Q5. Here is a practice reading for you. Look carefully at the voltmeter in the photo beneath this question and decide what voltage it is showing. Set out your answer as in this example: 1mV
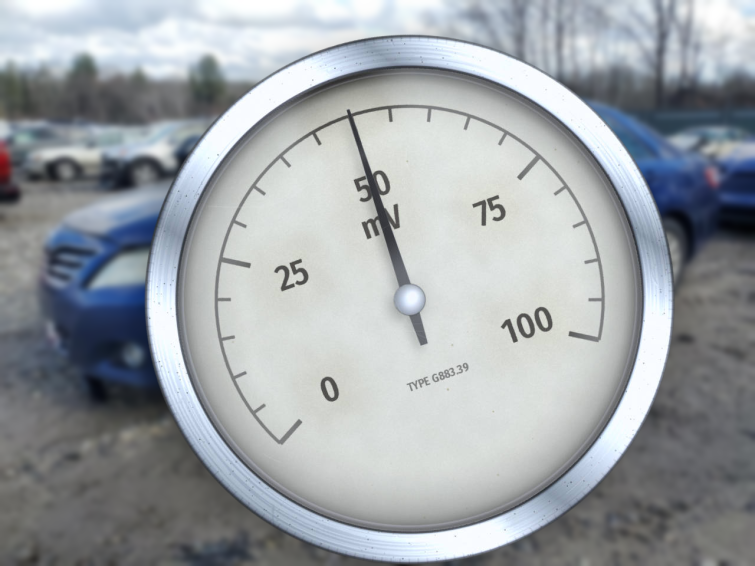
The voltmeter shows 50mV
